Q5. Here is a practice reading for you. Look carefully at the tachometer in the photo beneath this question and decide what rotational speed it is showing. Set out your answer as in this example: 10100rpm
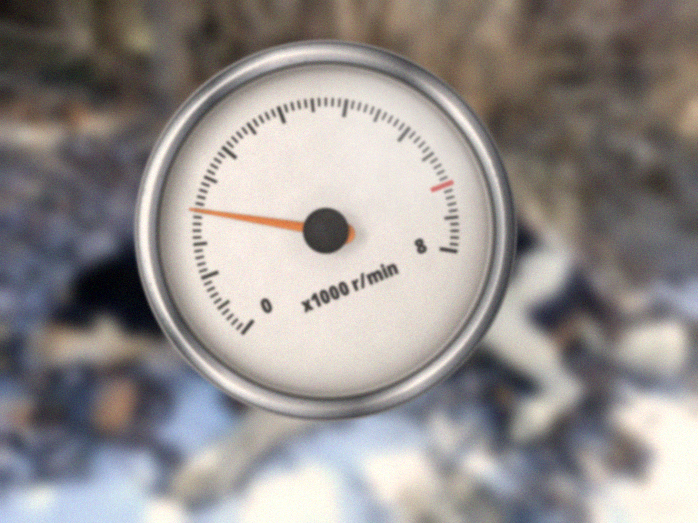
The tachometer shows 2000rpm
